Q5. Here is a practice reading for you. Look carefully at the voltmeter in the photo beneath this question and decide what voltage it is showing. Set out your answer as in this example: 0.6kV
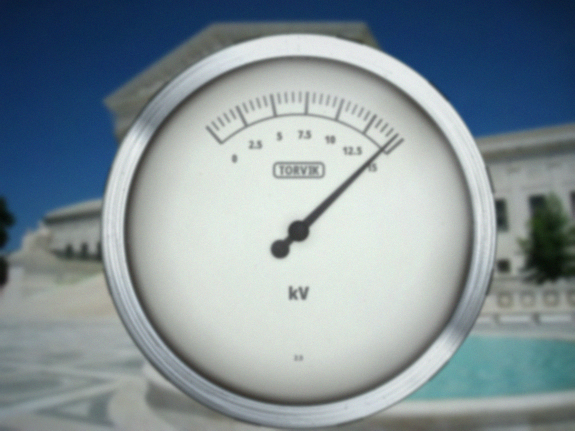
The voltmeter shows 14.5kV
